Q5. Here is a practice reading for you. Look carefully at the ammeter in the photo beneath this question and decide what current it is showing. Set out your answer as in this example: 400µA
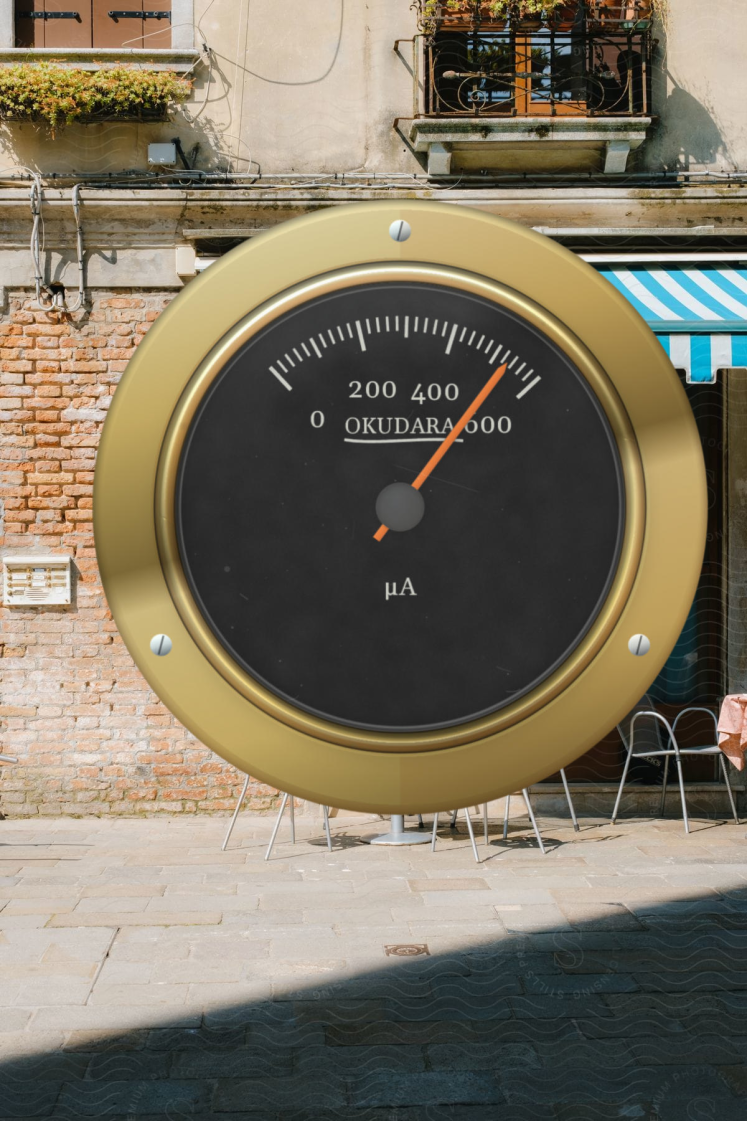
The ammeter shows 530µA
